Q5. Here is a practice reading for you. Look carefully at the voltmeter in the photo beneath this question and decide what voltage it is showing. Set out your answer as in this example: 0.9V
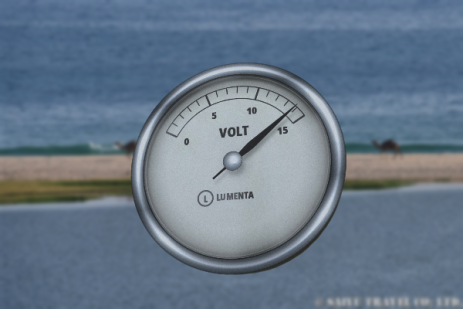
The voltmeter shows 14V
